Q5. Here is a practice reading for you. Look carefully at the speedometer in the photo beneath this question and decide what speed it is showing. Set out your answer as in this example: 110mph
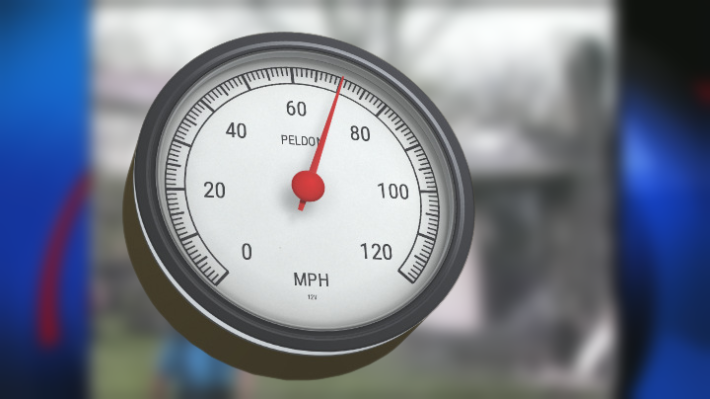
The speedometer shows 70mph
